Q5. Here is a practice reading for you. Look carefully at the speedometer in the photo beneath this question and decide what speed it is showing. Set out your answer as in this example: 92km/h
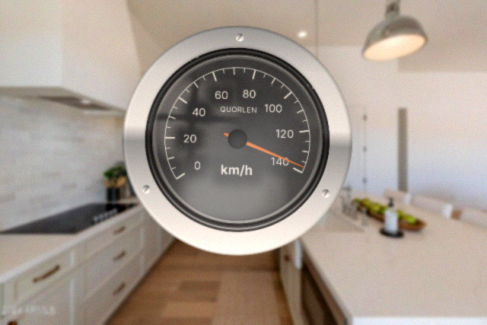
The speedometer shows 137.5km/h
